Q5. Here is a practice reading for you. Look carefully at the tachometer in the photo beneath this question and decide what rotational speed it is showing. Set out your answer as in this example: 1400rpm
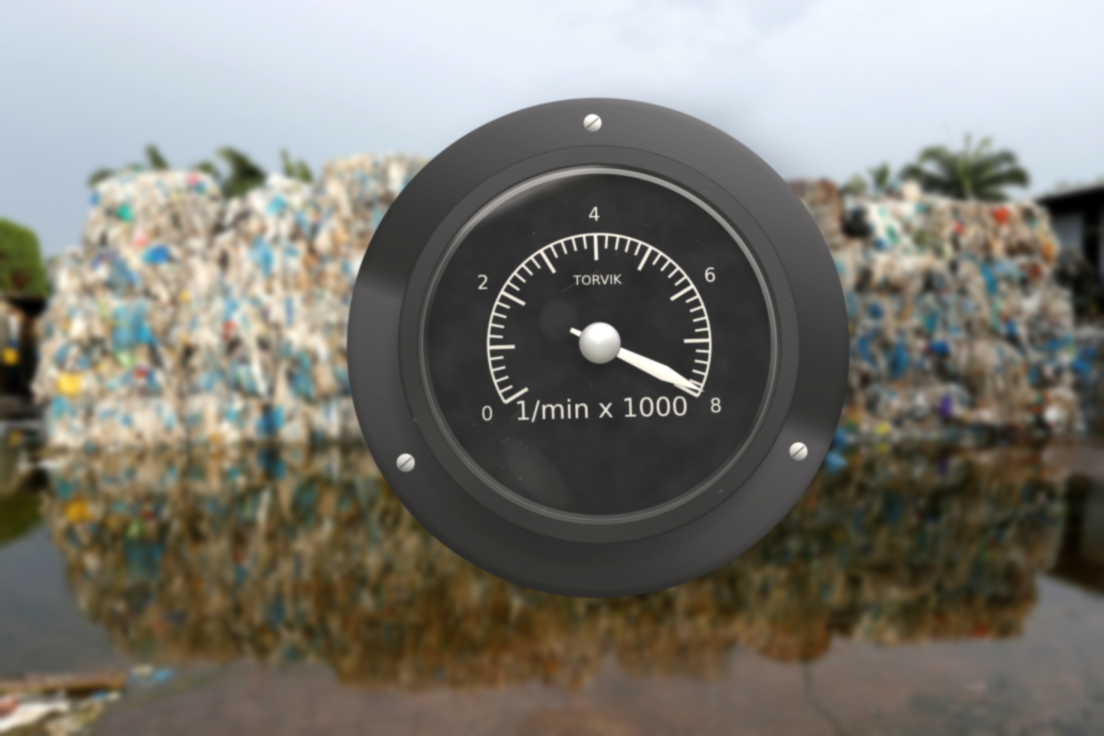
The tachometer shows 7900rpm
